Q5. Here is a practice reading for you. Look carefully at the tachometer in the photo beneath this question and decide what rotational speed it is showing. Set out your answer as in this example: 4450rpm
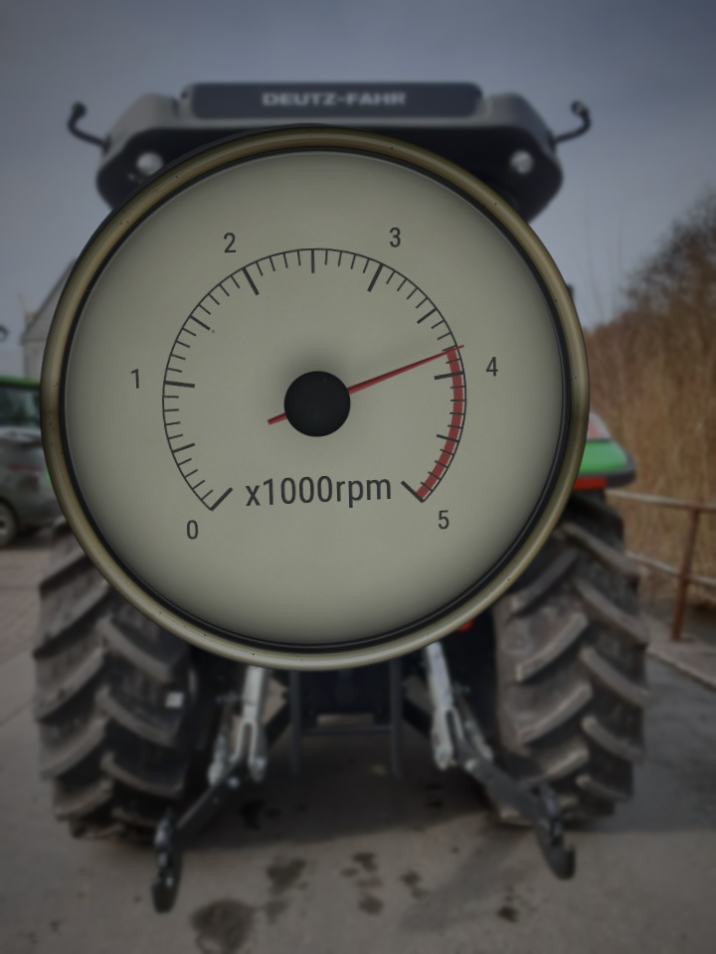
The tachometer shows 3800rpm
